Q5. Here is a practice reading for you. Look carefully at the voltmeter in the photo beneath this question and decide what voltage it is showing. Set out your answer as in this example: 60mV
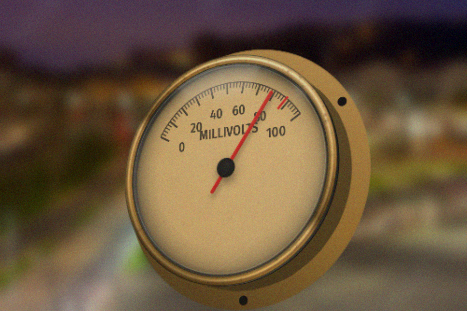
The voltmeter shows 80mV
